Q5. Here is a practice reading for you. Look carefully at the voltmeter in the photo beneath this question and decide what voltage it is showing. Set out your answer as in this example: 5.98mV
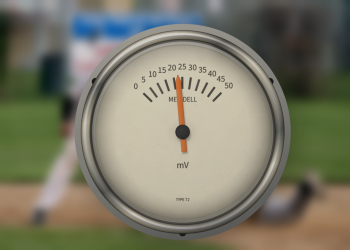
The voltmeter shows 22.5mV
